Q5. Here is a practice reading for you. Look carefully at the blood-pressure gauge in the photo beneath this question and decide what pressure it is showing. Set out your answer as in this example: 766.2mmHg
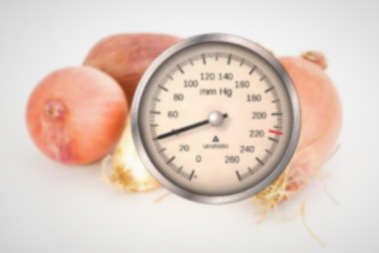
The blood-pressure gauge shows 40mmHg
